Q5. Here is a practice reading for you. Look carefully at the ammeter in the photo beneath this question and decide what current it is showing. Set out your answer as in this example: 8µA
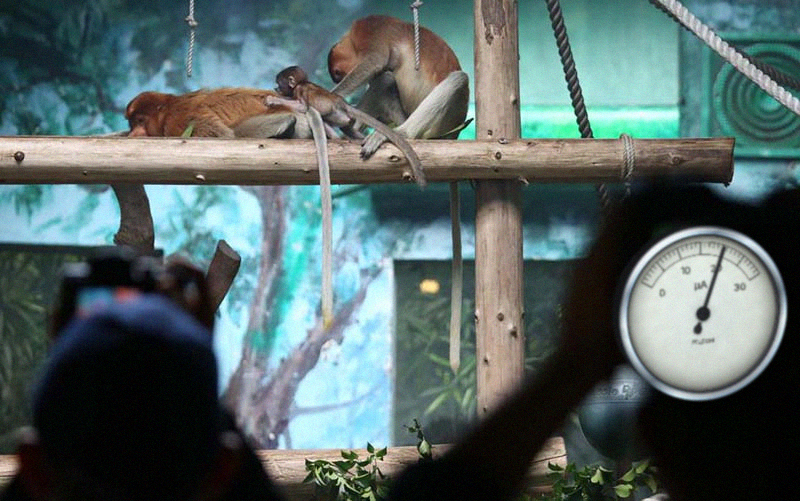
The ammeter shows 20µA
